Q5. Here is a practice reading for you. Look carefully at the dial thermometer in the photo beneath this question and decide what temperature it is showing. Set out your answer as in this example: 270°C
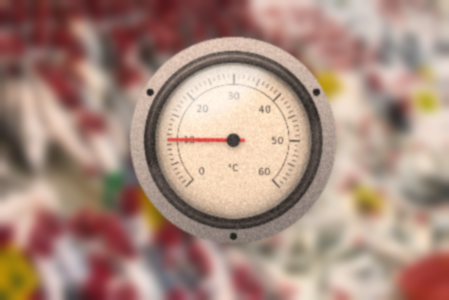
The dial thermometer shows 10°C
